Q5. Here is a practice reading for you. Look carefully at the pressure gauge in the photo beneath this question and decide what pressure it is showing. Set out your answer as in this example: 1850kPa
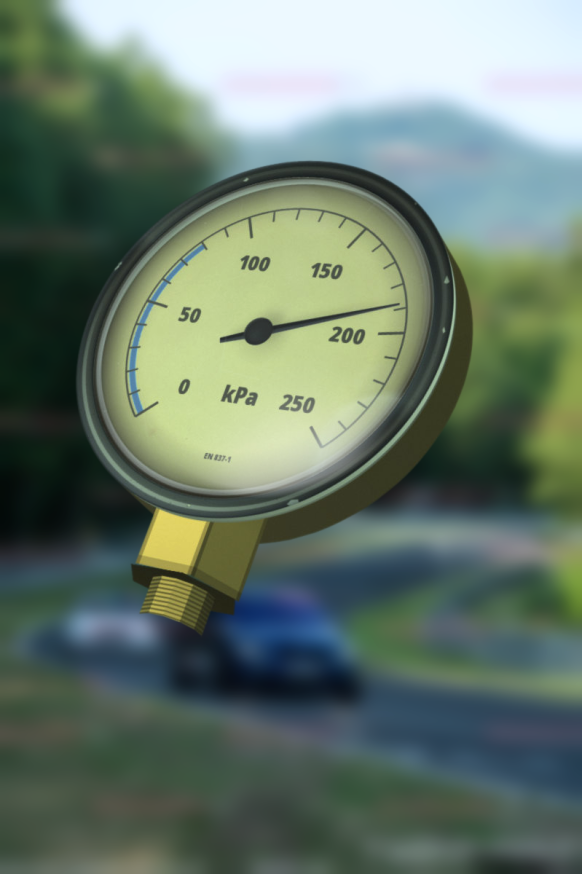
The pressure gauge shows 190kPa
